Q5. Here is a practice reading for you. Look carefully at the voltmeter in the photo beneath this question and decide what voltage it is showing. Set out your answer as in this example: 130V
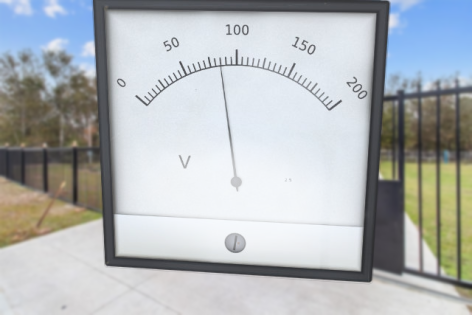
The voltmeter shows 85V
